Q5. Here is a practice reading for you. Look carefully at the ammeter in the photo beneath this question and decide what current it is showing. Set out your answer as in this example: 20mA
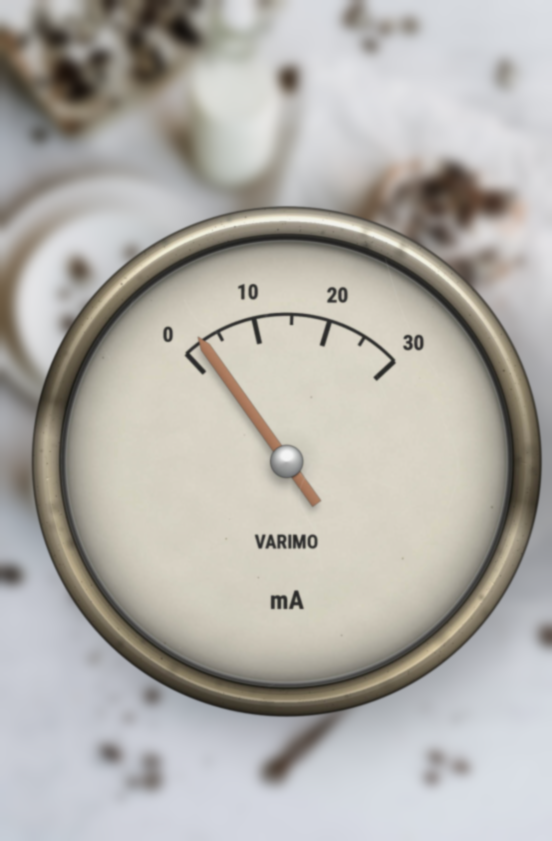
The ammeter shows 2.5mA
